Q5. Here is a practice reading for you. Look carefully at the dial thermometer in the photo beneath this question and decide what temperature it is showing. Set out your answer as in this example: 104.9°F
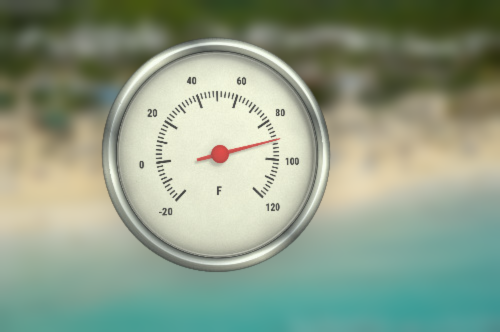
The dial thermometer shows 90°F
